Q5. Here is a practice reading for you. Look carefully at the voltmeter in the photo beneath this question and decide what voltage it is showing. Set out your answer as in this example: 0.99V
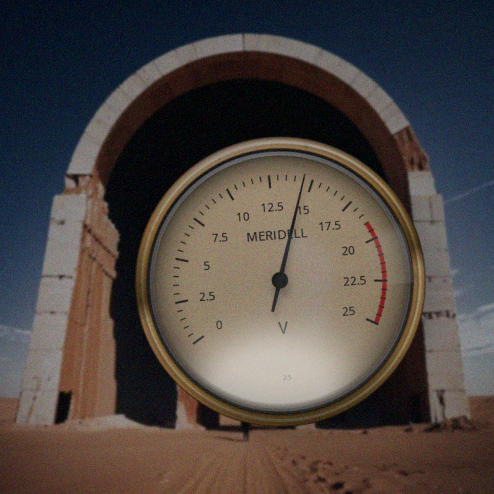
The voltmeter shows 14.5V
